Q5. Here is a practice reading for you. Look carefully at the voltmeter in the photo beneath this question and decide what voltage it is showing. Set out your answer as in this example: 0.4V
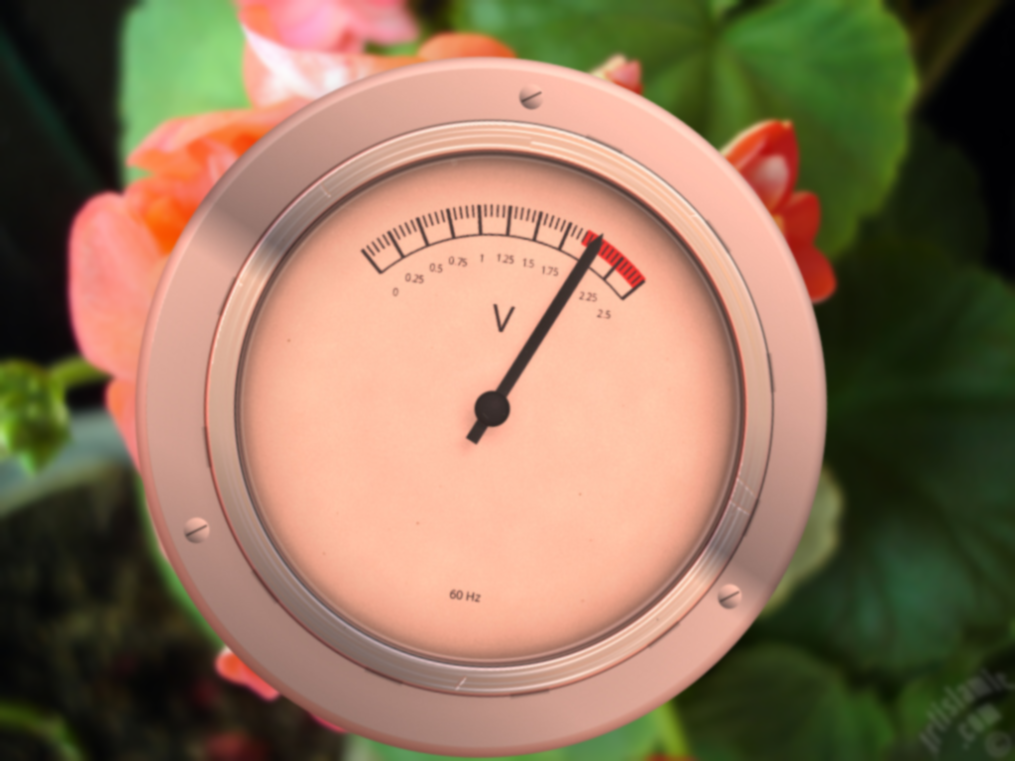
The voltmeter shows 2V
